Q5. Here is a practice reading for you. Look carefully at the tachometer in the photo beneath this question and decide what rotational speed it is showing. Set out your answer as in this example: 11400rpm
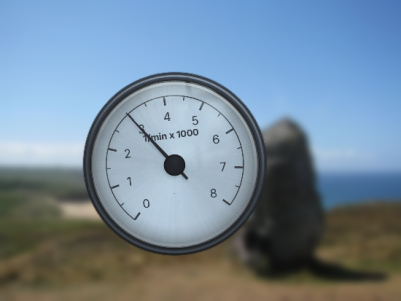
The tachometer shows 3000rpm
